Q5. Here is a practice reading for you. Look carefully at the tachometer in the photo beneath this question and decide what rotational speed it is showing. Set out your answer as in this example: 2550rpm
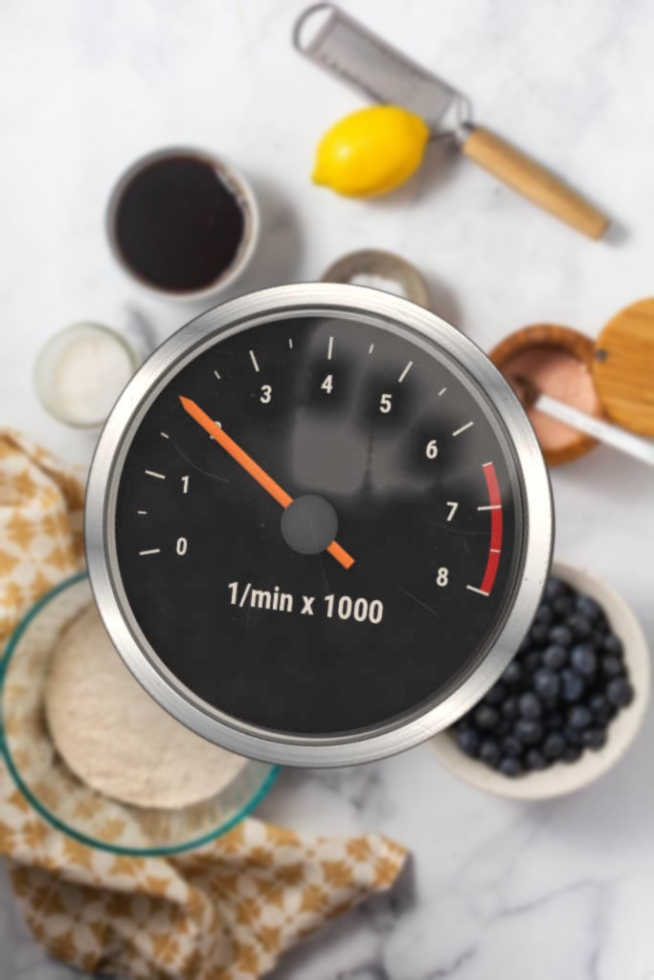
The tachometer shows 2000rpm
